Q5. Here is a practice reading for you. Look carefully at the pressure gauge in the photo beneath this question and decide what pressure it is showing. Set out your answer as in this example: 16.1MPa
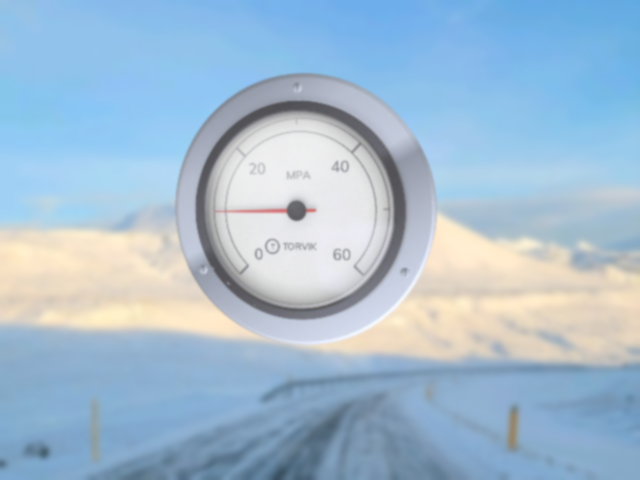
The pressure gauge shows 10MPa
